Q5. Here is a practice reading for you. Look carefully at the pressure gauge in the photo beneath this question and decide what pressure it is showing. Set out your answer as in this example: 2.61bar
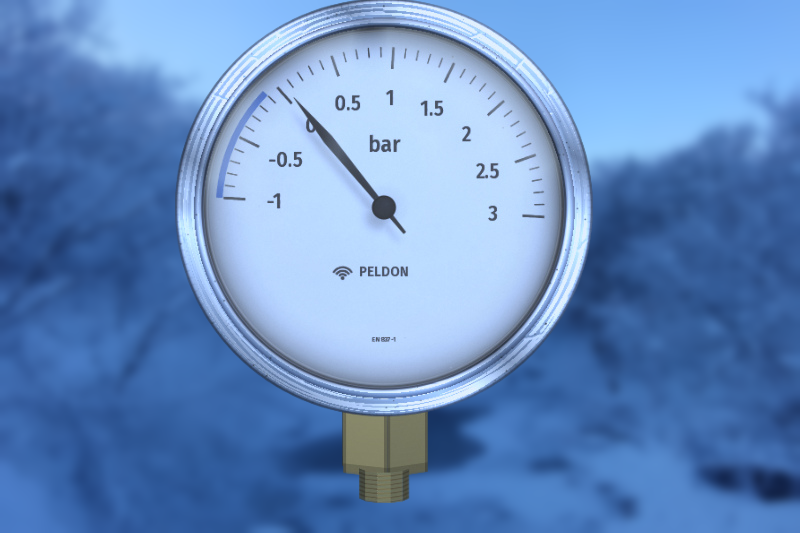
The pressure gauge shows 0.05bar
